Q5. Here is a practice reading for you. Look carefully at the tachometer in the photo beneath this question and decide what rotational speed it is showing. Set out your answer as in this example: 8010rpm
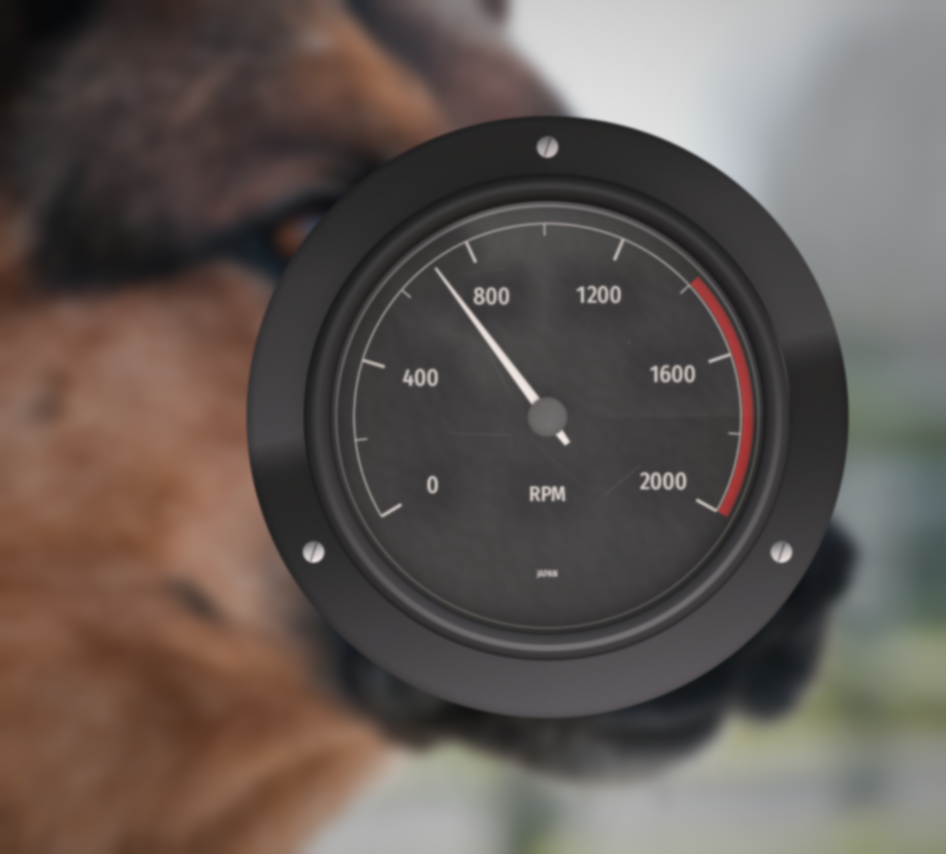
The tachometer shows 700rpm
